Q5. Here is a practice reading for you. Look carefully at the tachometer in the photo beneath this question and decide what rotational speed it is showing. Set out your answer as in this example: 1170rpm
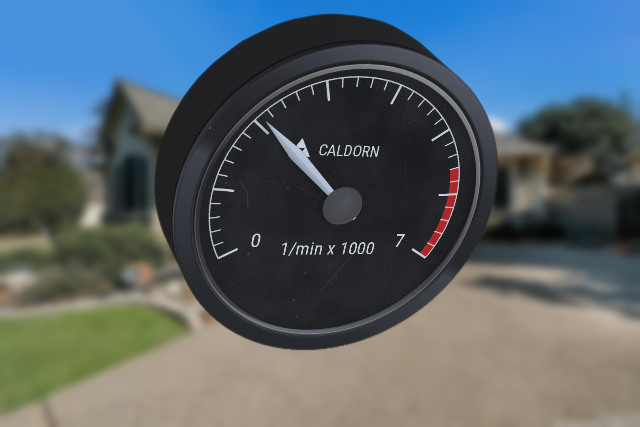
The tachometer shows 2100rpm
